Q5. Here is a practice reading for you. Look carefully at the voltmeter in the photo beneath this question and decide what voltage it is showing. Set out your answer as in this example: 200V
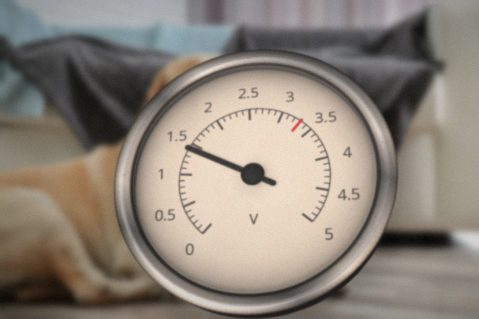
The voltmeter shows 1.4V
